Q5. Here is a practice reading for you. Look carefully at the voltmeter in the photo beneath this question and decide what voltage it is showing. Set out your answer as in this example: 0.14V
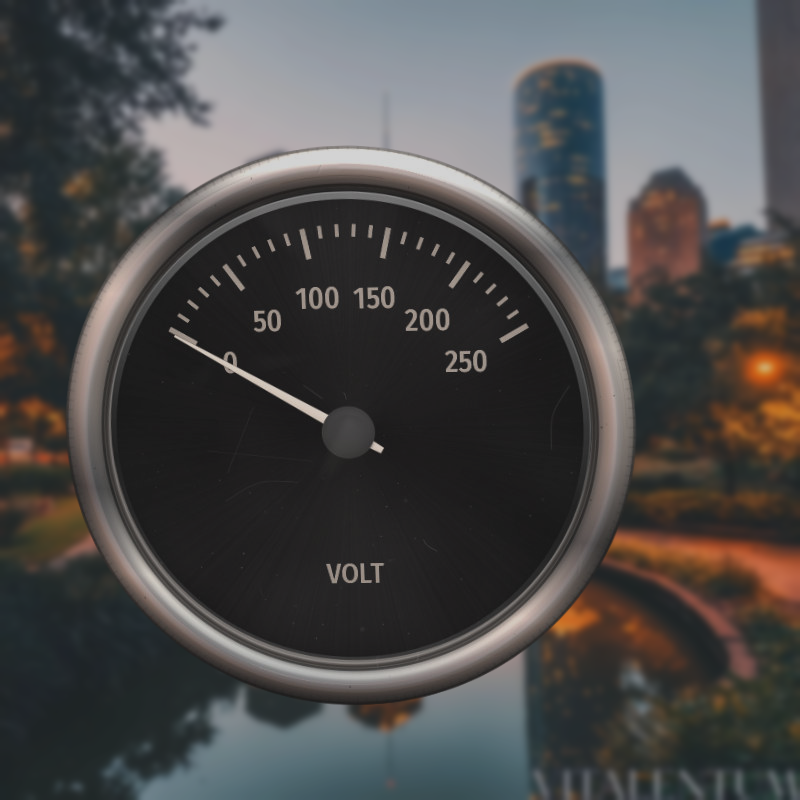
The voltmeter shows 0V
